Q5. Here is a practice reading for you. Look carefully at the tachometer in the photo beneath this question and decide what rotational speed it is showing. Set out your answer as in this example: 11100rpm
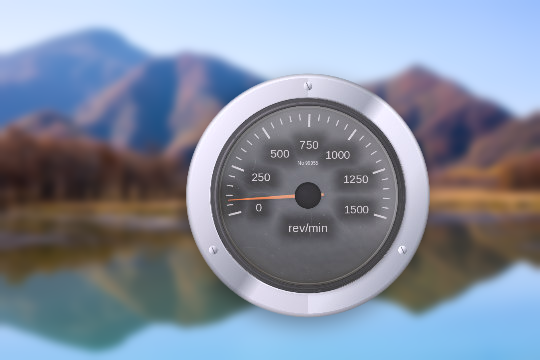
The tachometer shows 75rpm
